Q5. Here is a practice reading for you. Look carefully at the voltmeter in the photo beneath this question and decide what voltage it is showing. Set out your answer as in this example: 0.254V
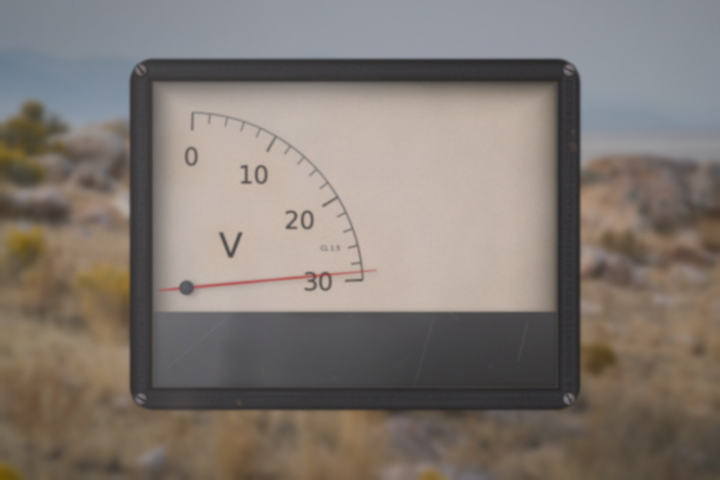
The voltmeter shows 29V
